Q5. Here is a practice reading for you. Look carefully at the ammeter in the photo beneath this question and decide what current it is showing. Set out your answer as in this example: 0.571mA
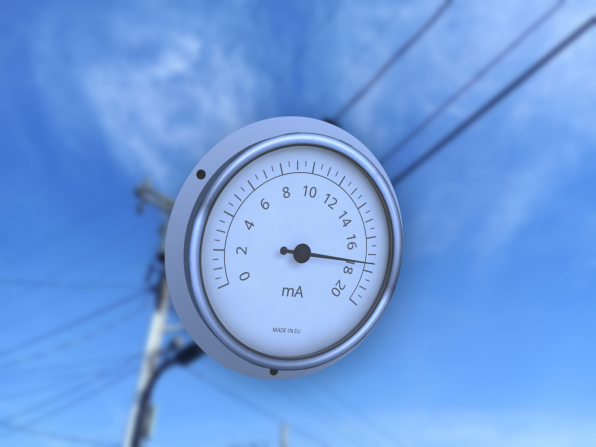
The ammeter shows 17.5mA
